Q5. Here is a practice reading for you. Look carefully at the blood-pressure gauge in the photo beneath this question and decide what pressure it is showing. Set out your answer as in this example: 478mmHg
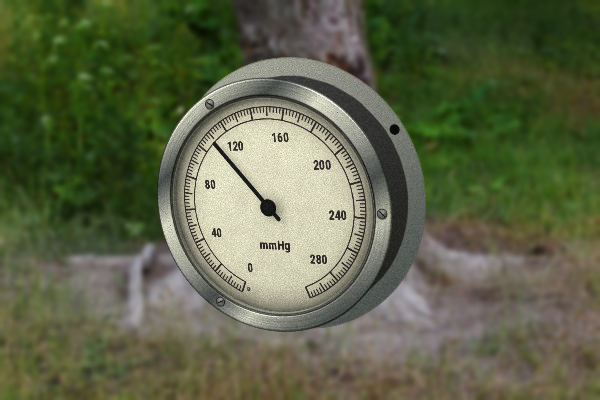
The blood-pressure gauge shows 110mmHg
